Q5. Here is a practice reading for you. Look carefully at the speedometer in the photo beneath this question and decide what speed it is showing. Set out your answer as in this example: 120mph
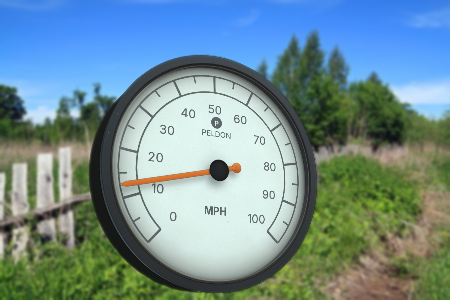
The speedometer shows 12.5mph
